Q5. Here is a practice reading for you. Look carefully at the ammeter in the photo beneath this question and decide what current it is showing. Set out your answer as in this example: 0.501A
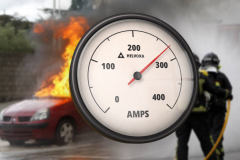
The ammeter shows 275A
